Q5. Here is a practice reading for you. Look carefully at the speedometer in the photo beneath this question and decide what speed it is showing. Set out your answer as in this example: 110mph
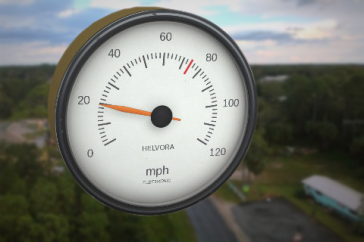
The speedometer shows 20mph
